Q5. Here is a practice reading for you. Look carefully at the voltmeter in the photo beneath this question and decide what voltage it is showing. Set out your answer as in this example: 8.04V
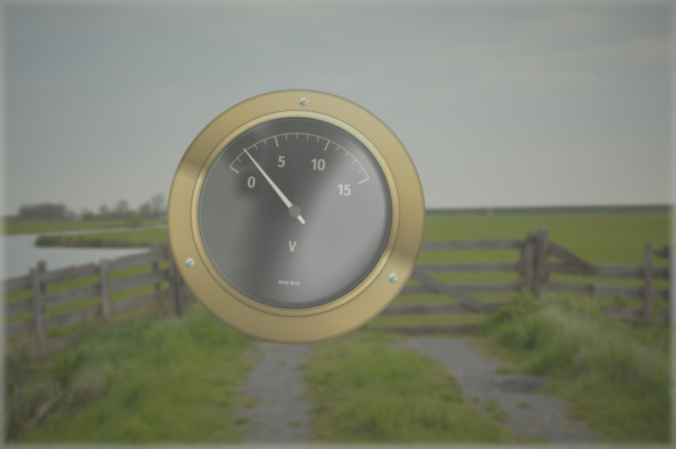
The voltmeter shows 2V
